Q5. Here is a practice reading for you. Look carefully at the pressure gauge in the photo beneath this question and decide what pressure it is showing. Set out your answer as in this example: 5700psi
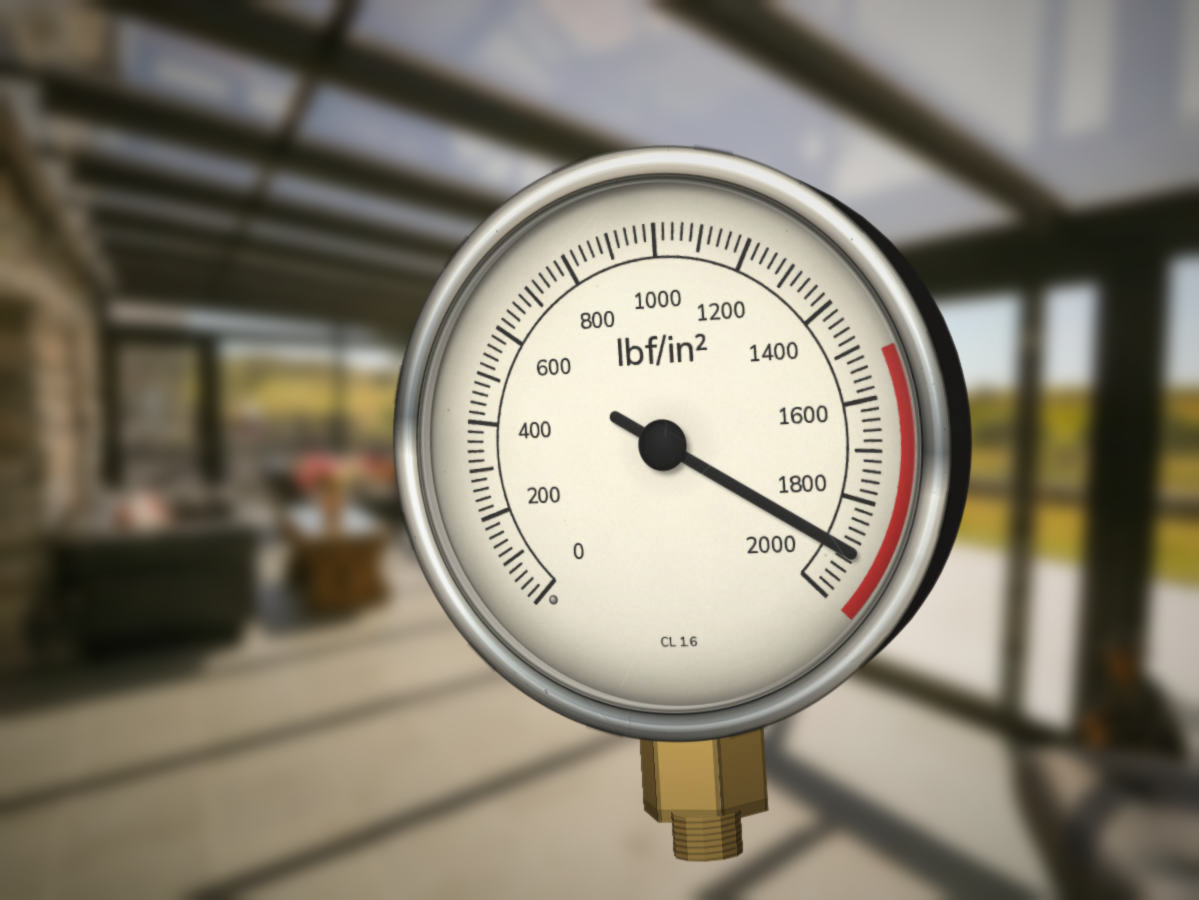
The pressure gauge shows 1900psi
